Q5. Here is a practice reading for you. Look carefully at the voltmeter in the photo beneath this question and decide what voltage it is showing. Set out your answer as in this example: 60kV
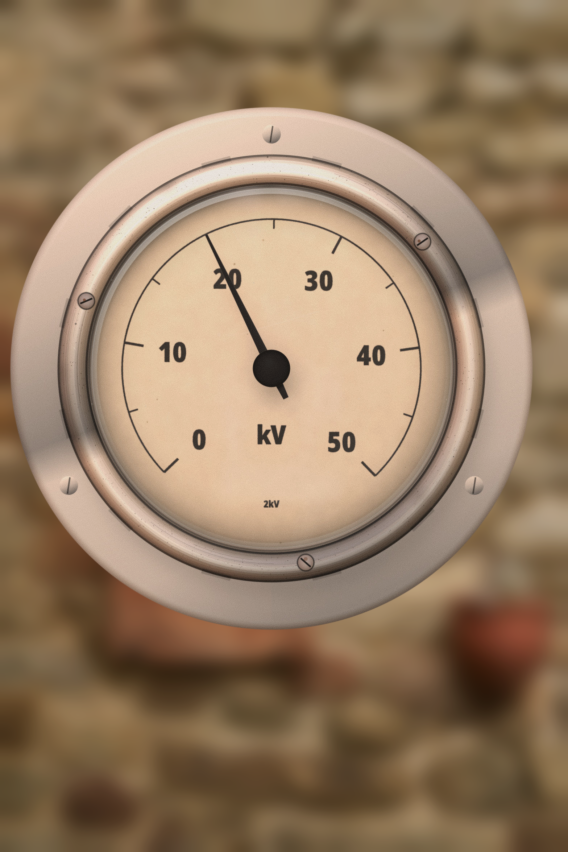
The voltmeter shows 20kV
